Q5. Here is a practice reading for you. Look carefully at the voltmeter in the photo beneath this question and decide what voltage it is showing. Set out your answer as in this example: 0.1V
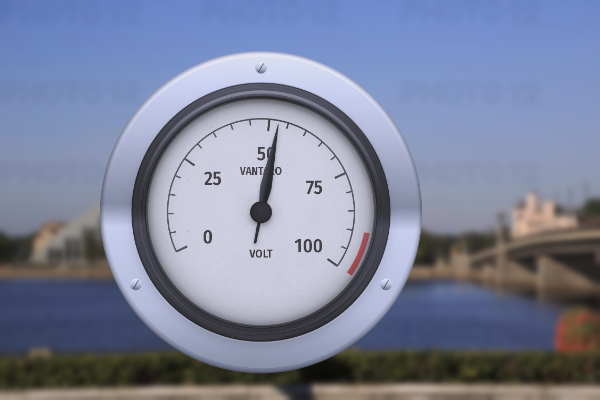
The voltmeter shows 52.5V
